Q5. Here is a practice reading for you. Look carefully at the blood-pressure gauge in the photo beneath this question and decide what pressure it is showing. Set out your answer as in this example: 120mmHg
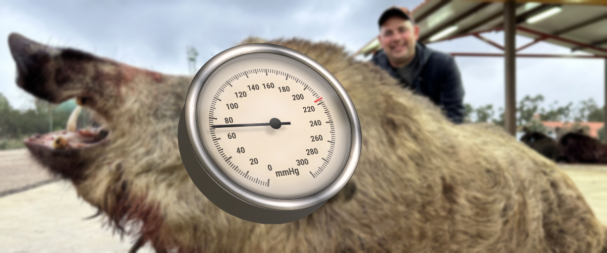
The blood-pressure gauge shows 70mmHg
